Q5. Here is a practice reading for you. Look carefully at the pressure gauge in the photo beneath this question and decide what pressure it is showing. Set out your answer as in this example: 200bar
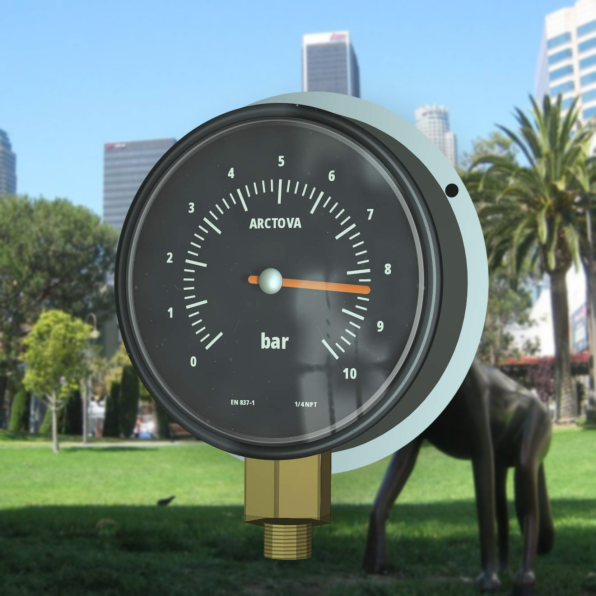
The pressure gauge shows 8.4bar
